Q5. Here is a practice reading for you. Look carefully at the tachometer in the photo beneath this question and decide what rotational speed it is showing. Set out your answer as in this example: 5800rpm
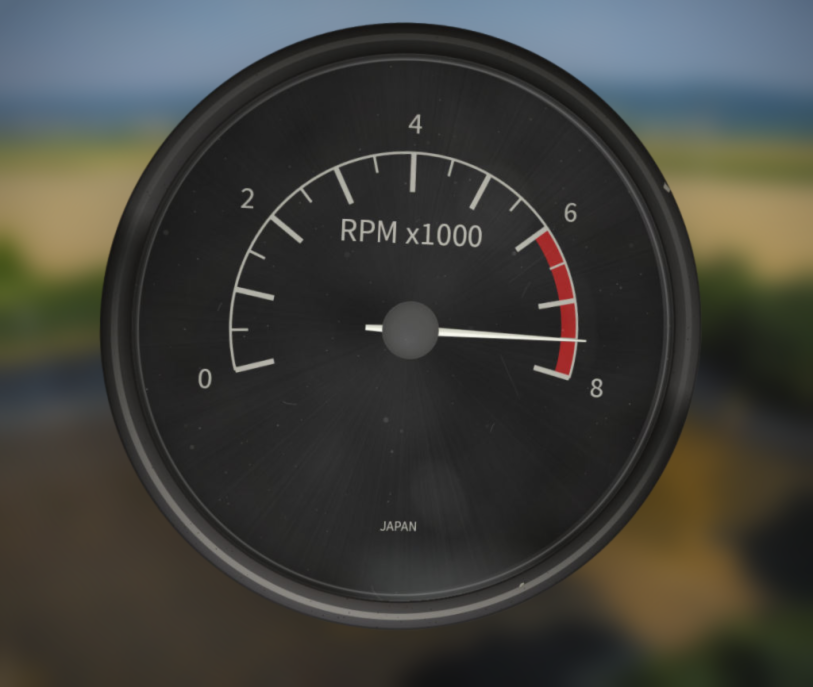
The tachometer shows 7500rpm
